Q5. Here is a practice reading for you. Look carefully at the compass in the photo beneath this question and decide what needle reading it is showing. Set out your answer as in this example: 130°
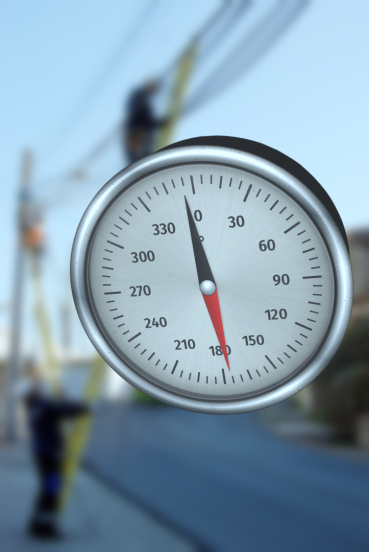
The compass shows 175°
